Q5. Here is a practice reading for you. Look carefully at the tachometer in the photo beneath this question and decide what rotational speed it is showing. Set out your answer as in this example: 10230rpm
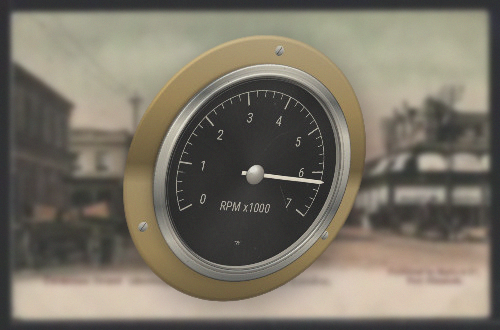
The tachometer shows 6200rpm
